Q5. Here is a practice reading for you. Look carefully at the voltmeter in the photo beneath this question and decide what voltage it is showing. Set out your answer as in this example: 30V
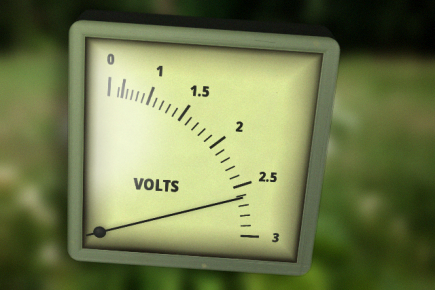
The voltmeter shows 2.6V
